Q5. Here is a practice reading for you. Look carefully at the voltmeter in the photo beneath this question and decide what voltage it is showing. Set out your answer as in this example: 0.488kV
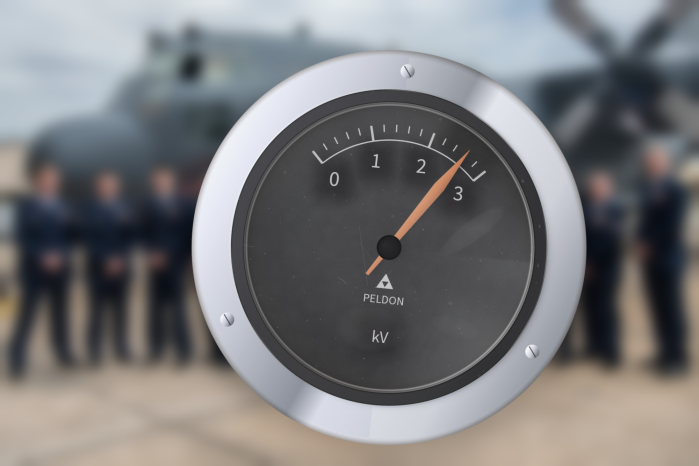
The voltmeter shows 2.6kV
